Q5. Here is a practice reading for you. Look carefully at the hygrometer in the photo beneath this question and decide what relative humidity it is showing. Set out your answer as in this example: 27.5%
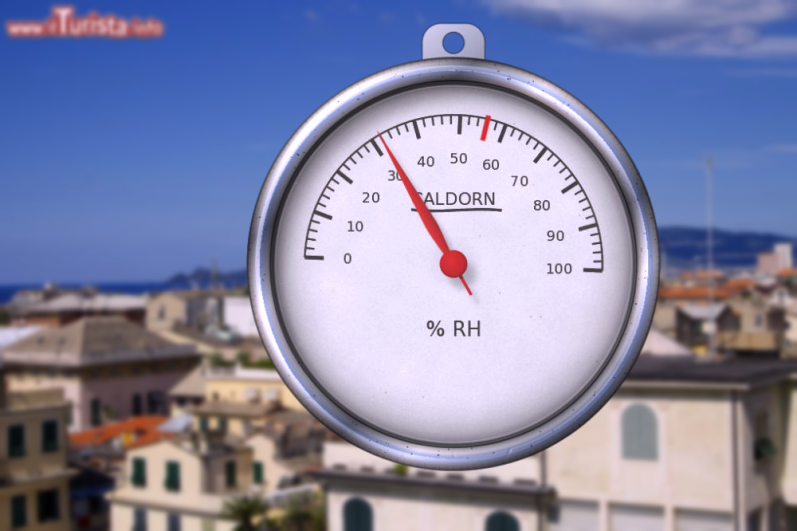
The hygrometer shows 32%
